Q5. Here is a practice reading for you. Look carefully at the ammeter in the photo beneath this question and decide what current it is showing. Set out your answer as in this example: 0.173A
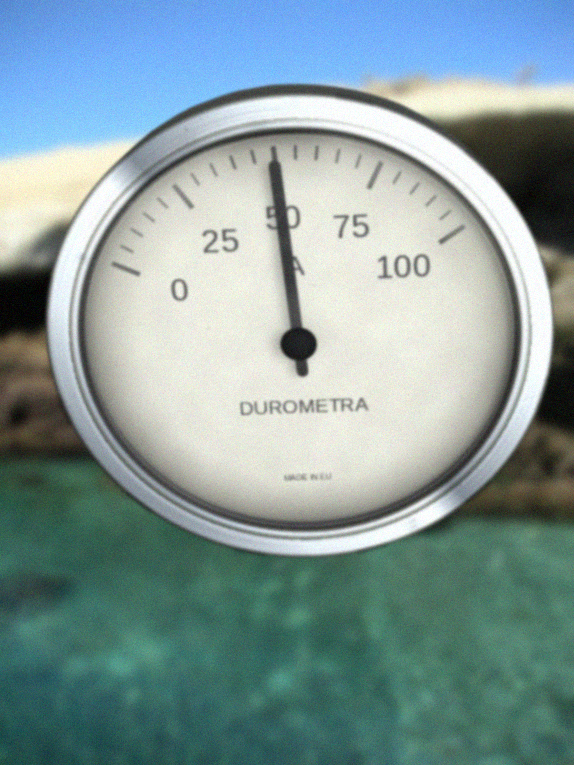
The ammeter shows 50A
